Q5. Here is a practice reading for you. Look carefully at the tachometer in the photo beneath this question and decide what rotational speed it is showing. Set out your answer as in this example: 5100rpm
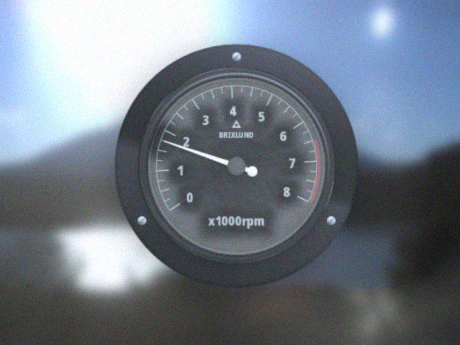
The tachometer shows 1750rpm
